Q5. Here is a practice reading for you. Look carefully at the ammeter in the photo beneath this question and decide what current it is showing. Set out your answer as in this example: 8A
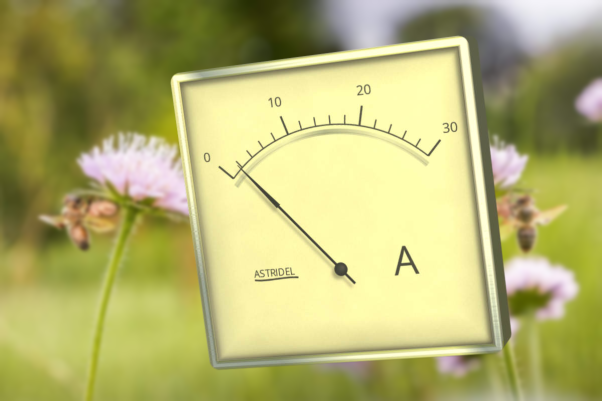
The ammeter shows 2A
